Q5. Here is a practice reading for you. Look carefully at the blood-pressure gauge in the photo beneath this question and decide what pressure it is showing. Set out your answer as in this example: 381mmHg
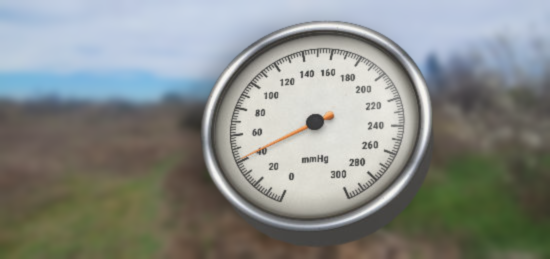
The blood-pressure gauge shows 40mmHg
